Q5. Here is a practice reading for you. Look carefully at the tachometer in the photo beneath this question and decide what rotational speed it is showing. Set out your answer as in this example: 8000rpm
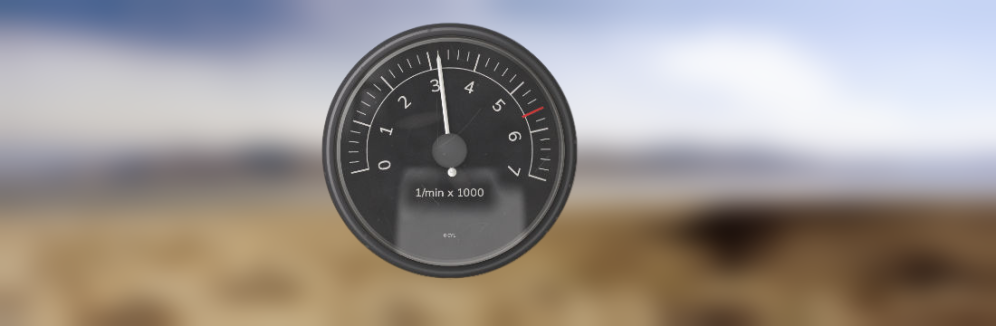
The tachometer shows 3200rpm
